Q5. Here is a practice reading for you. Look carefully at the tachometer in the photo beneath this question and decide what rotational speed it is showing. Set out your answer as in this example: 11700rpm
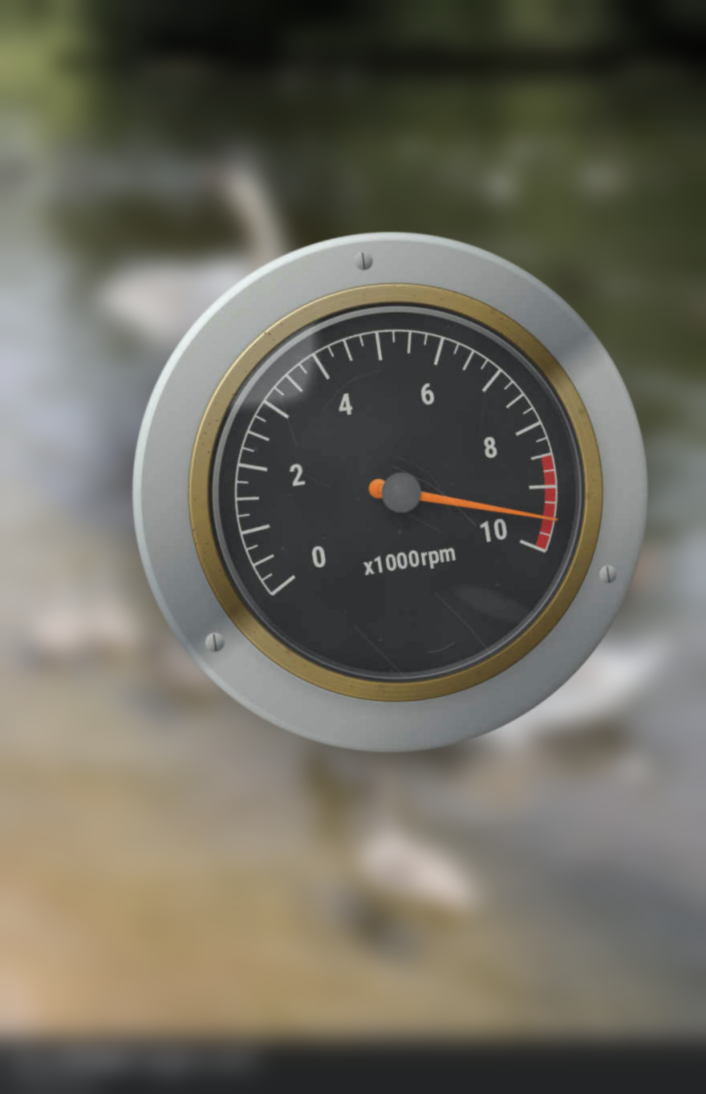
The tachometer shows 9500rpm
